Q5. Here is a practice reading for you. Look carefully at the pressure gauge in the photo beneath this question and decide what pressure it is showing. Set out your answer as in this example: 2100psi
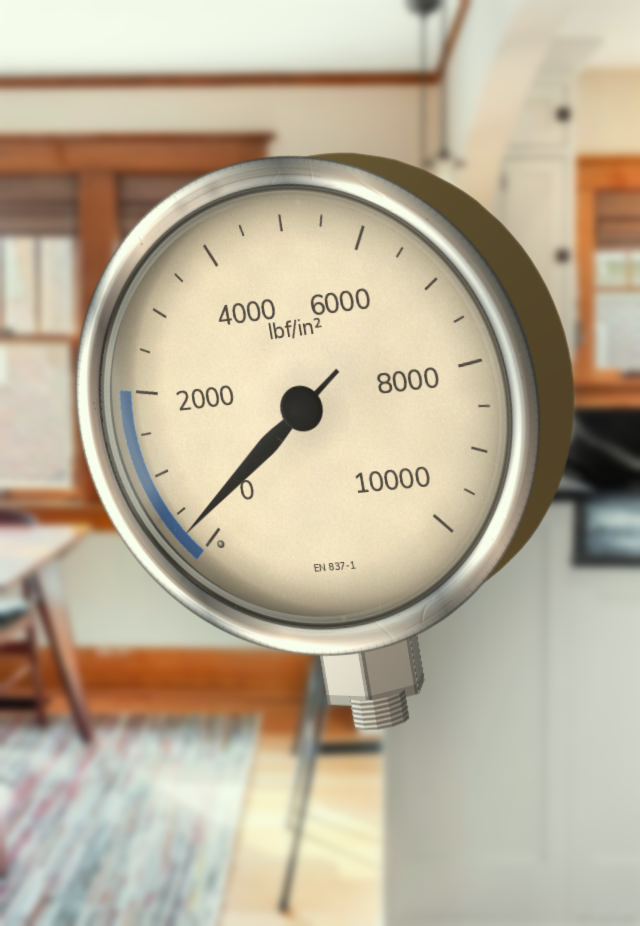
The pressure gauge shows 250psi
